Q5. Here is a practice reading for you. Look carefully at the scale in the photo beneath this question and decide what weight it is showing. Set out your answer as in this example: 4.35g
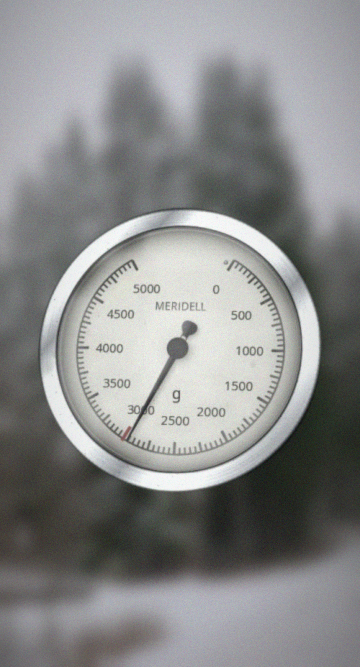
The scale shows 2950g
